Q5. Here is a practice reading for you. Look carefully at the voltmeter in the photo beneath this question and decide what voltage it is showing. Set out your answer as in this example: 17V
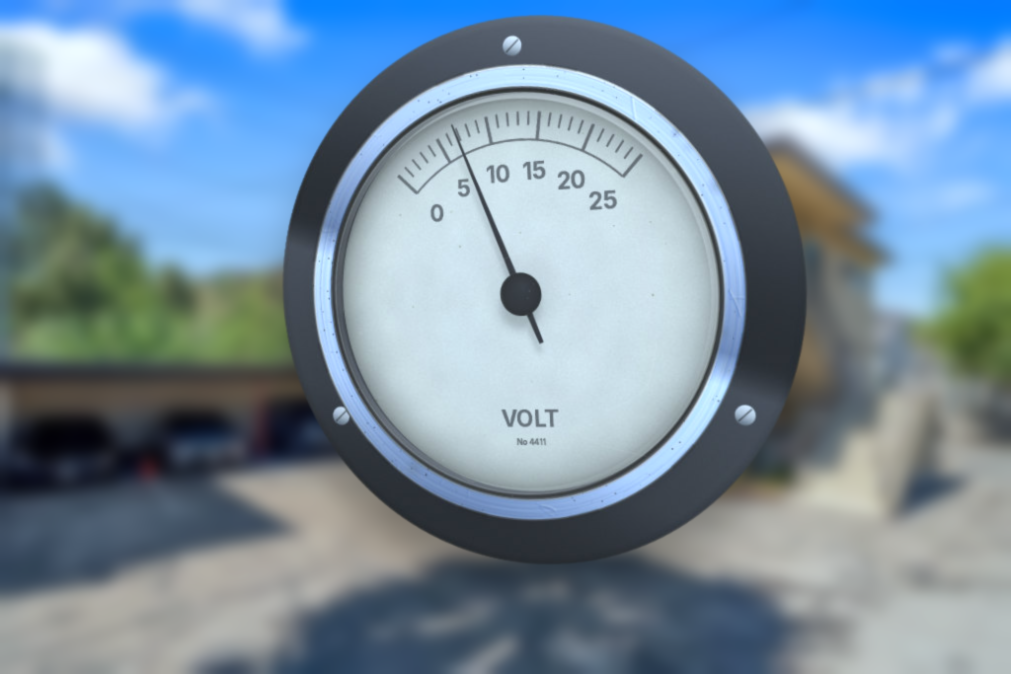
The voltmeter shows 7V
